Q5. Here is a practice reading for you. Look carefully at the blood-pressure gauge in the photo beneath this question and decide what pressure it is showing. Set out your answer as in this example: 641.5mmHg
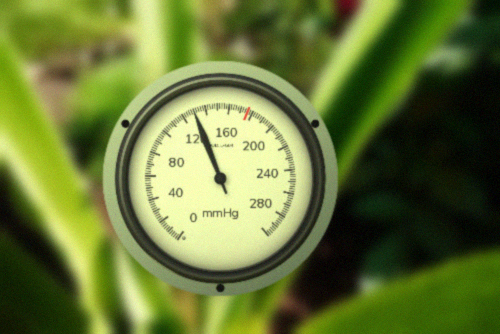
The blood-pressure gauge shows 130mmHg
